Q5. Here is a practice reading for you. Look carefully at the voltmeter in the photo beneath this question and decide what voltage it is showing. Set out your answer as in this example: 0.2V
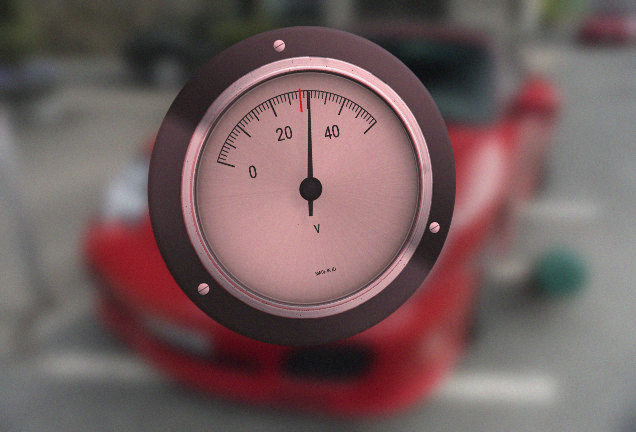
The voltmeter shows 30V
